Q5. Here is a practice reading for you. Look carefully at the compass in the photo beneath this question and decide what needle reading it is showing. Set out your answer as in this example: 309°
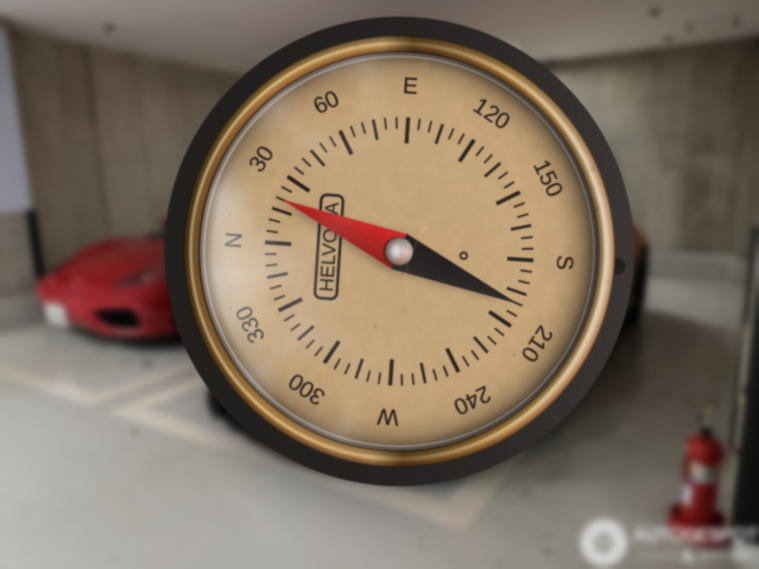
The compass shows 20°
